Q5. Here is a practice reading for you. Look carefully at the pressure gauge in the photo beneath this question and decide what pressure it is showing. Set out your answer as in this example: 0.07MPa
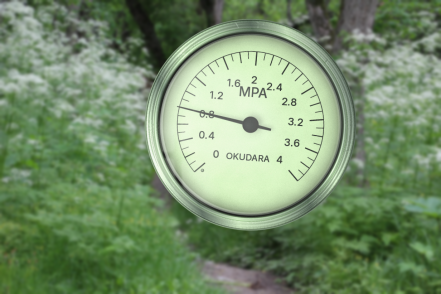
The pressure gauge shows 0.8MPa
